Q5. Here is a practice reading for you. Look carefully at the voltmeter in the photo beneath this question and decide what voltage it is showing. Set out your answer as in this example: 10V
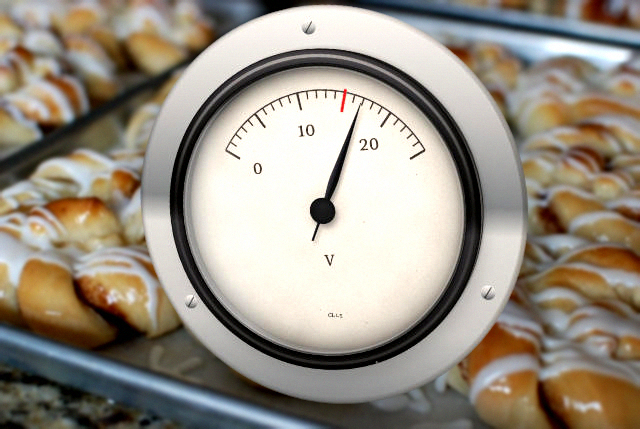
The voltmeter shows 17V
